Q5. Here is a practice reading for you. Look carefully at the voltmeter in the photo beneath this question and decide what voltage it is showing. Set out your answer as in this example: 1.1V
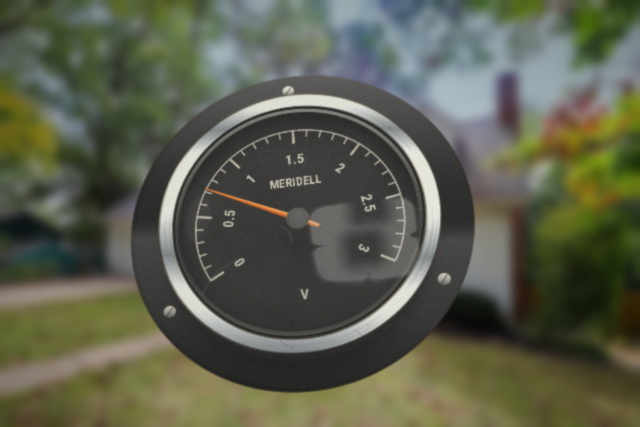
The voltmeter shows 0.7V
